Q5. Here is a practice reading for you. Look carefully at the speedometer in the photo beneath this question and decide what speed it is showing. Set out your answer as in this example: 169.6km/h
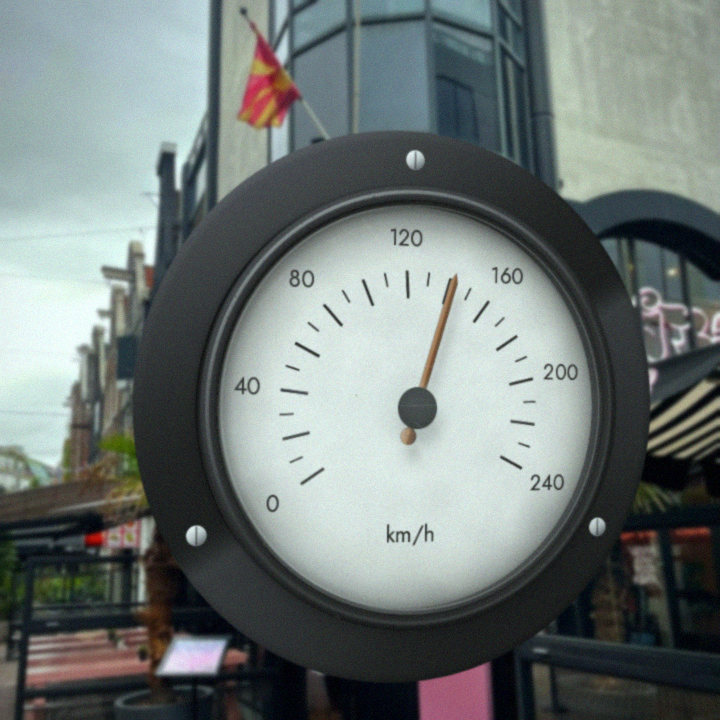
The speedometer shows 140km/h
